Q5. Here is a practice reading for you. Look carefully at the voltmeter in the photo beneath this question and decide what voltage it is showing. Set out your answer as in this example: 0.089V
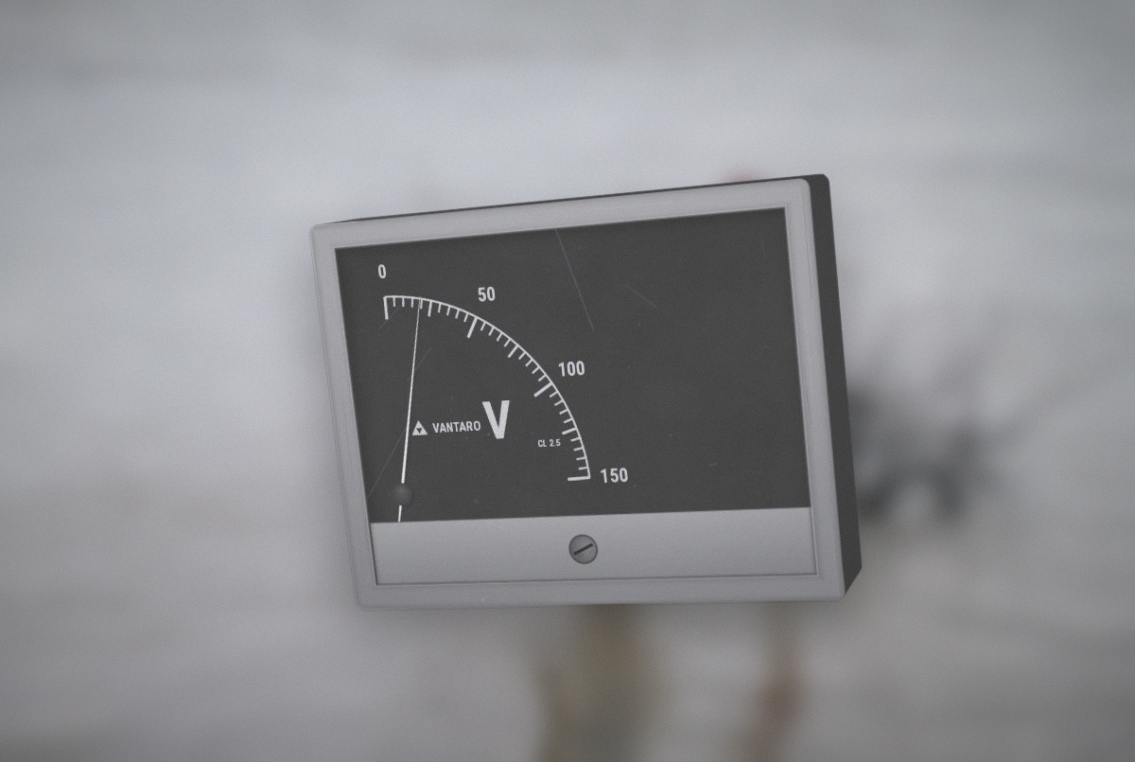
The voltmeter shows 20V
